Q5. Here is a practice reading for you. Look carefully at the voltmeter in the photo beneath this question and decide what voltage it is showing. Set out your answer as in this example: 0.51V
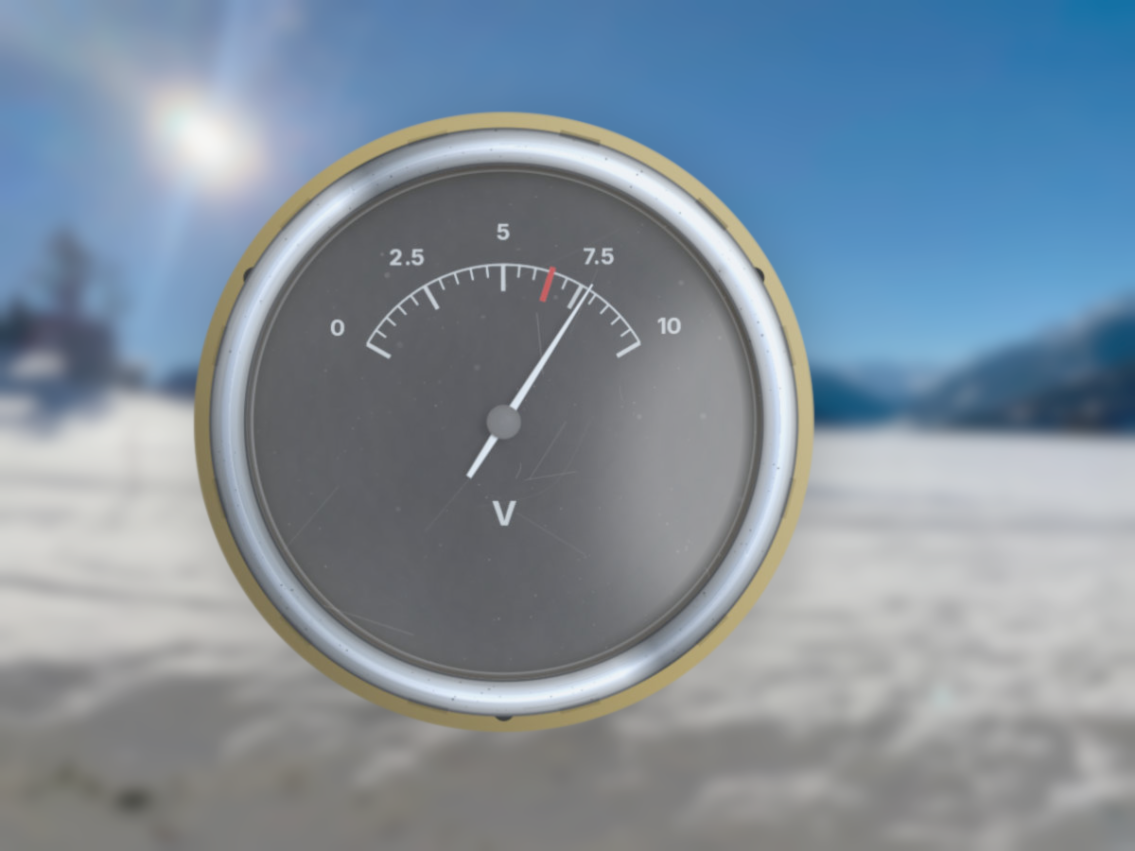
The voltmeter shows 7.75V
